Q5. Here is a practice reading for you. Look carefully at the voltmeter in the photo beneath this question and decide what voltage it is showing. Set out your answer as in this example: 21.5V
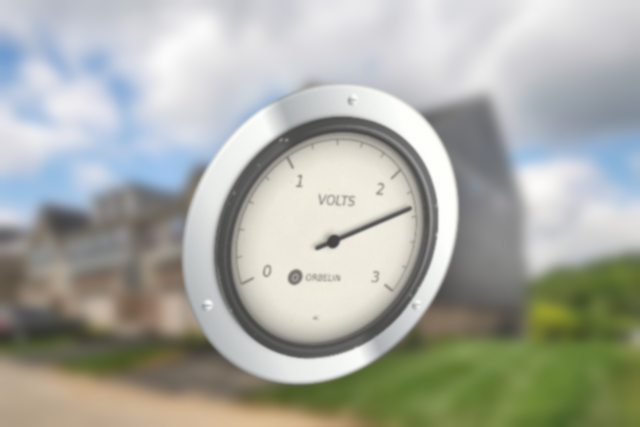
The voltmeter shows 2.3V
